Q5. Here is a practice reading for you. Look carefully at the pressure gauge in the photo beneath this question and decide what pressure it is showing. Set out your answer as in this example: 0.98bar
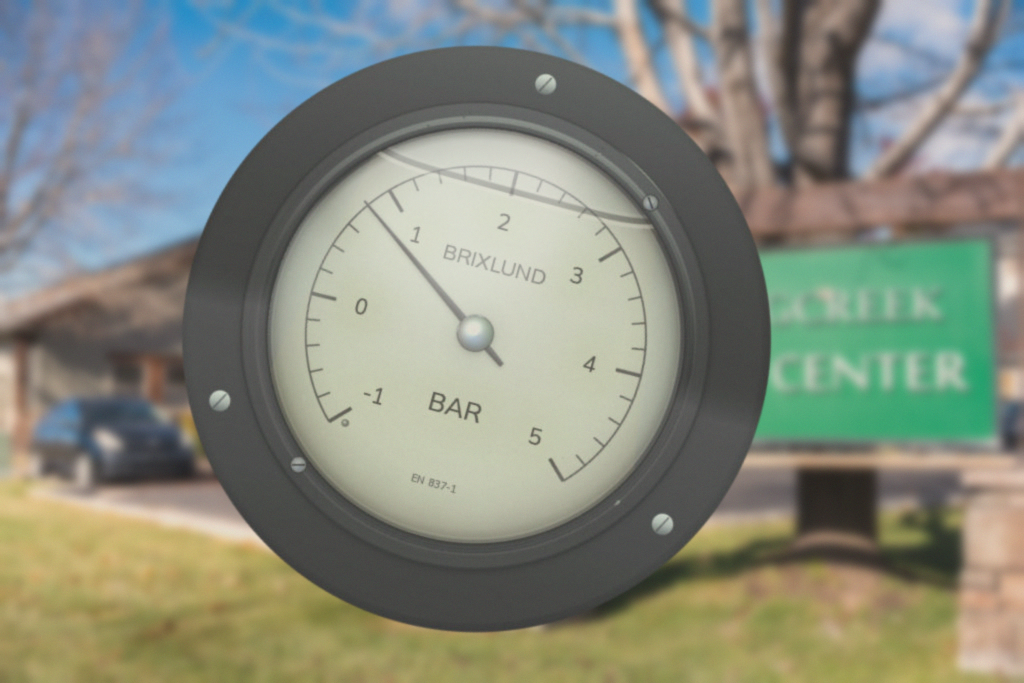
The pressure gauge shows 0.8bar
